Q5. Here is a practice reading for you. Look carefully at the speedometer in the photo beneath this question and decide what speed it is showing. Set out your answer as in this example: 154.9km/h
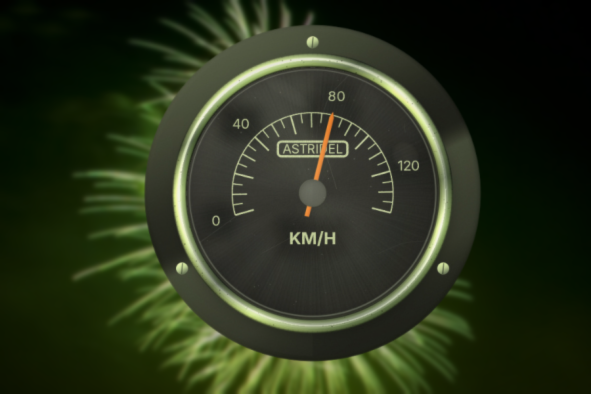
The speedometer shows 80km/h
